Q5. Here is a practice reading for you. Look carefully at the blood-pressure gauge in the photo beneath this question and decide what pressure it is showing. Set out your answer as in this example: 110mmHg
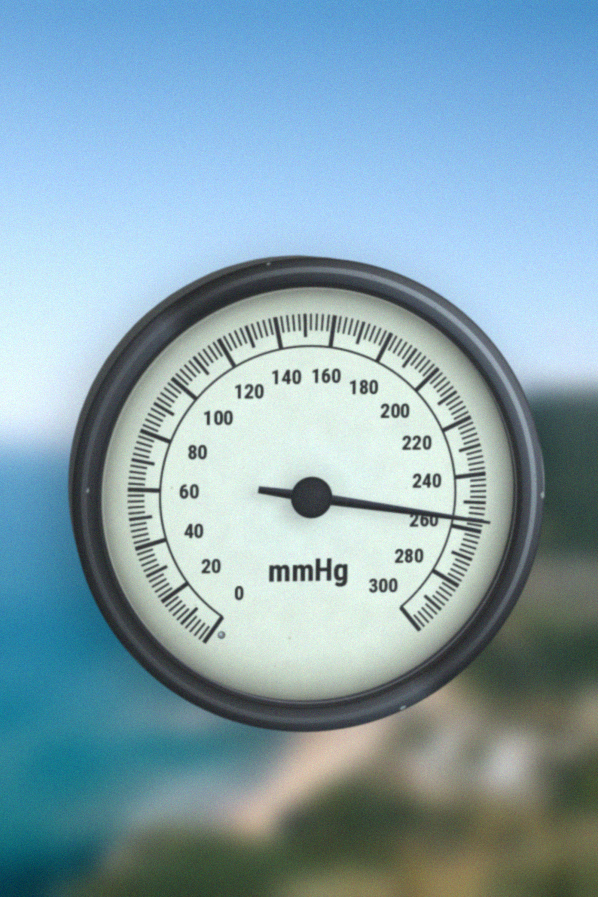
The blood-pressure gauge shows 256mmHg
